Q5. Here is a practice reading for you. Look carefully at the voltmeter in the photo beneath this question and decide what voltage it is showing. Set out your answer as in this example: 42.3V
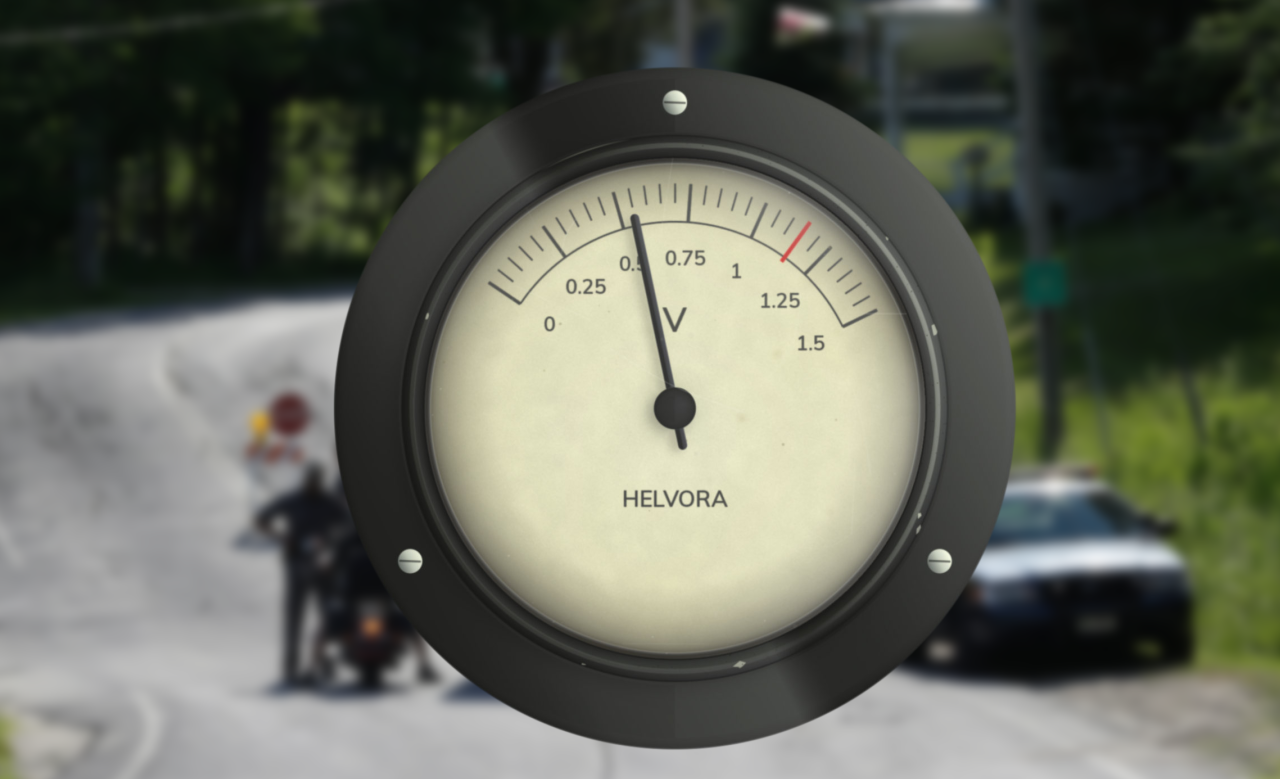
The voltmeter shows 0.55V
